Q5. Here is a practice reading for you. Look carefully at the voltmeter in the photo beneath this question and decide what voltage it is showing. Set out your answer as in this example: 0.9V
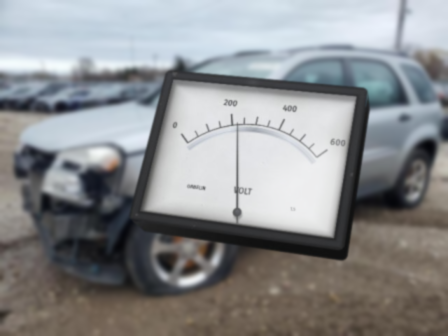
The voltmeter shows 225V
